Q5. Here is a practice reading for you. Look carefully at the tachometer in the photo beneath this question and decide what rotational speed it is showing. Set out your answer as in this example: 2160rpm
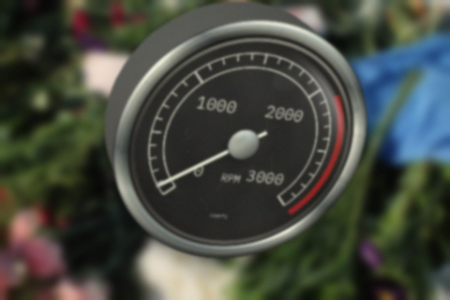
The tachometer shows 100rpm
